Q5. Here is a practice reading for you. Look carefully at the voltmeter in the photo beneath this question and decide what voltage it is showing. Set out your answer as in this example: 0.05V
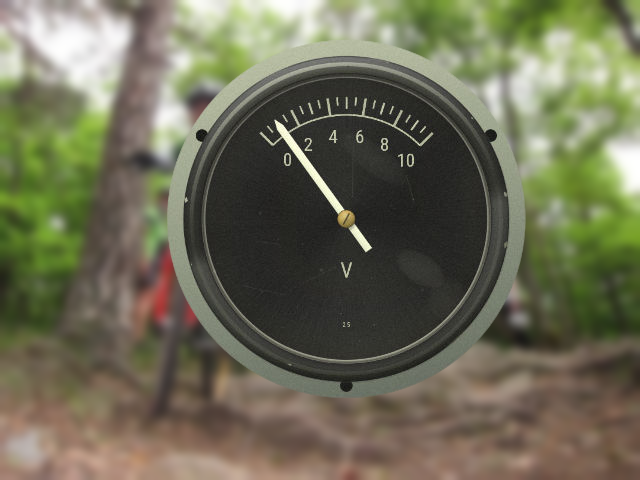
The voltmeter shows 1V
